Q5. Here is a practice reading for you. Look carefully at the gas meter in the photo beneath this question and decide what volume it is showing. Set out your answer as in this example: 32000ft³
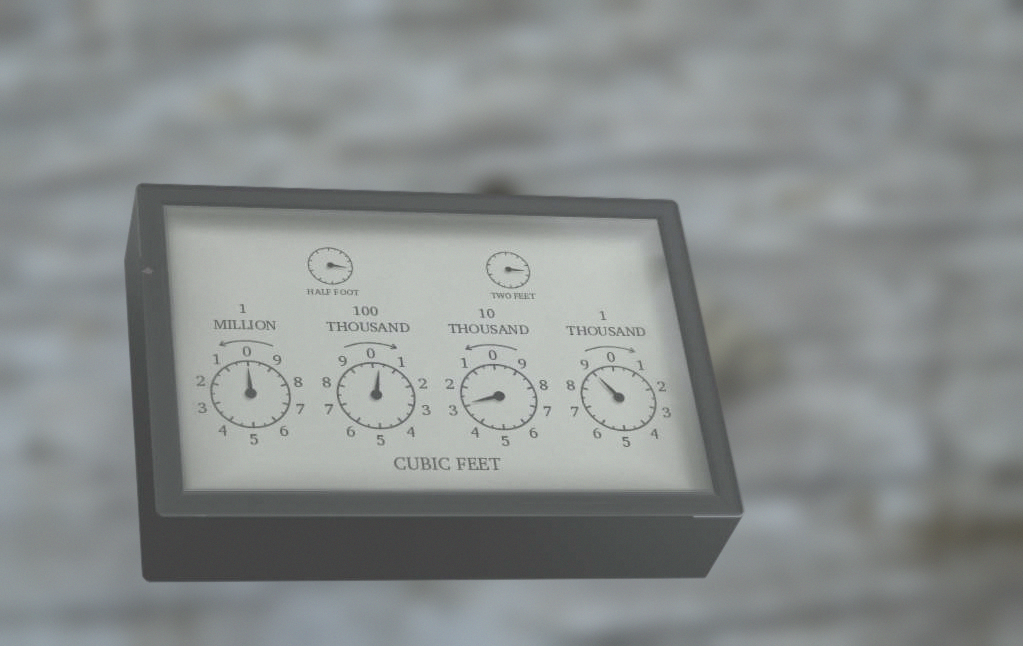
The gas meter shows 2900ft³
